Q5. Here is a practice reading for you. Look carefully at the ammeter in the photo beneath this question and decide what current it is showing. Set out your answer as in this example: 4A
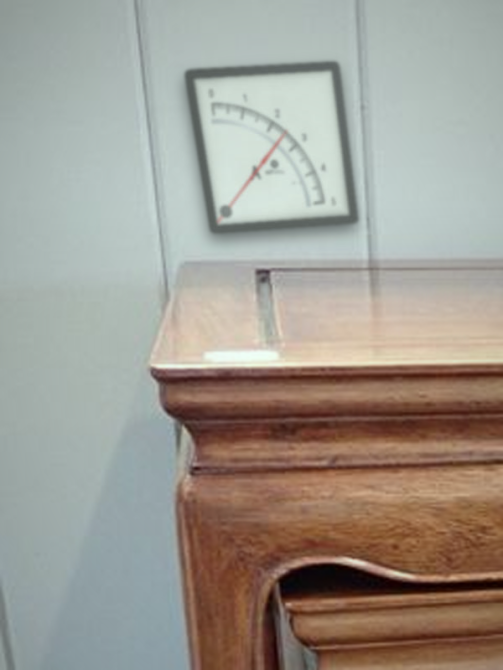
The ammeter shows 2.5A
